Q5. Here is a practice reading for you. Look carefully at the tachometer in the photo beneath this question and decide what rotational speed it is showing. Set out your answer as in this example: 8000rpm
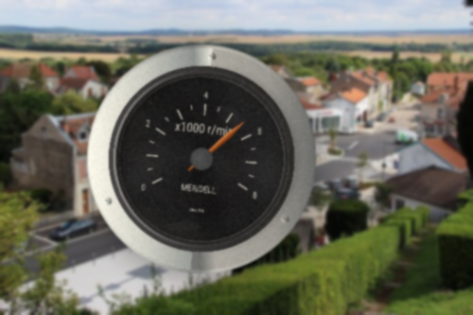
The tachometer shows 5500rpm
